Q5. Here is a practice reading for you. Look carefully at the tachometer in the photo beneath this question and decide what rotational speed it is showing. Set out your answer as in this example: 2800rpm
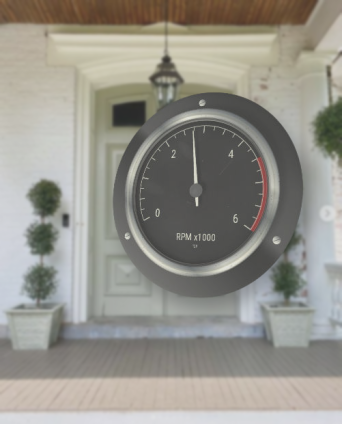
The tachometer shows 2750rpm
